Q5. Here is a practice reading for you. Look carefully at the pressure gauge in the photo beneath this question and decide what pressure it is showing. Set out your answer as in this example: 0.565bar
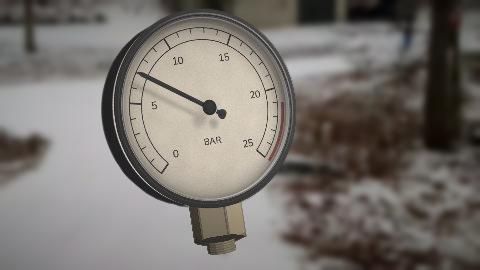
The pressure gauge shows 7bar
